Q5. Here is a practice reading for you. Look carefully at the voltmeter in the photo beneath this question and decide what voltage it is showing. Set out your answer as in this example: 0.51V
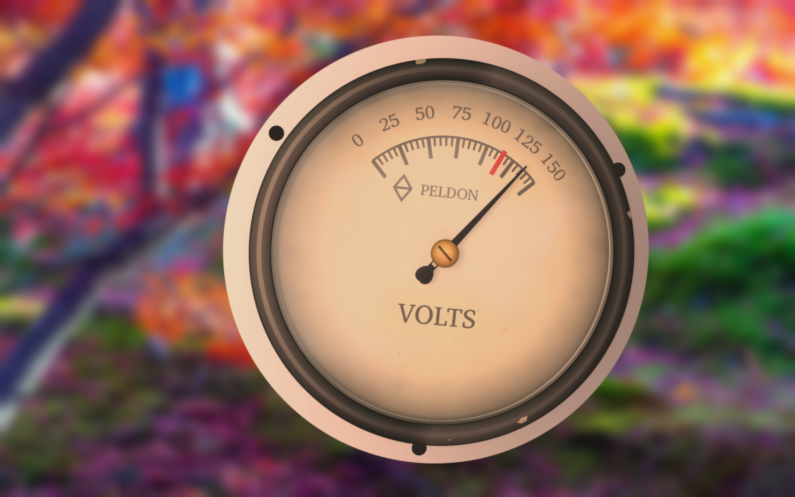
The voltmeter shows 135V
